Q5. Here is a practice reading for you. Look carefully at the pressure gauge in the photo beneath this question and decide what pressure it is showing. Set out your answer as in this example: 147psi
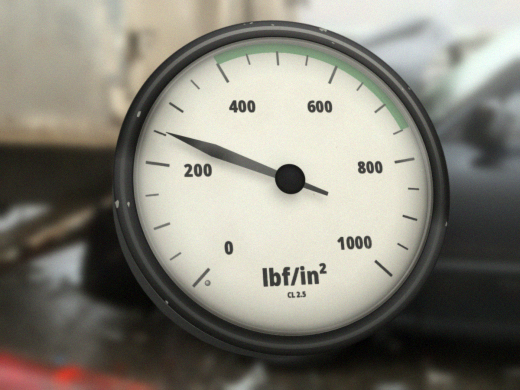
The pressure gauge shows 250psi
